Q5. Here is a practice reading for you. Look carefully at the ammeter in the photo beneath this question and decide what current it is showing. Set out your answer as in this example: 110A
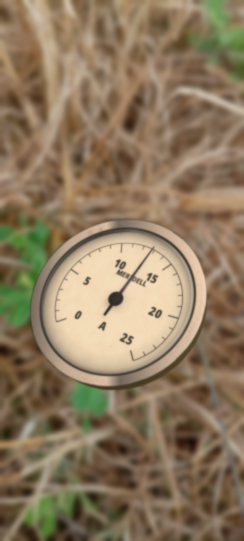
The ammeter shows 13A
